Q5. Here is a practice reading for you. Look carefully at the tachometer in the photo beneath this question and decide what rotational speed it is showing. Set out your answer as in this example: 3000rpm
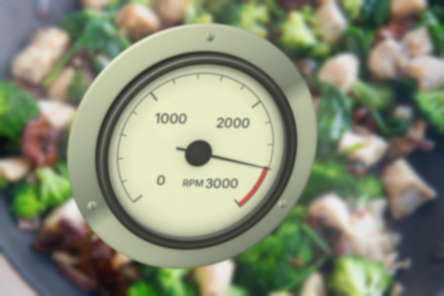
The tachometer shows 2600rpm
